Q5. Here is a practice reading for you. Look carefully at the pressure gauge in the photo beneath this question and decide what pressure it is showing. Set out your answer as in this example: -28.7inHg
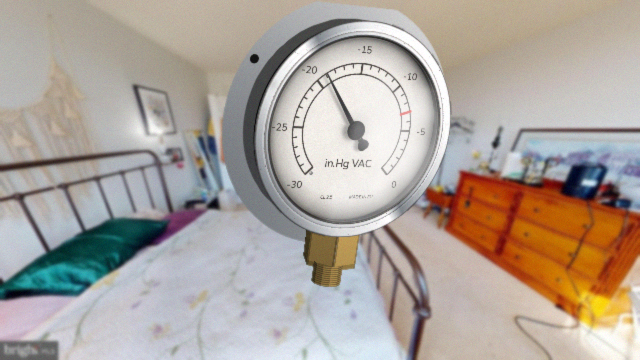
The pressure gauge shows -19inHg
